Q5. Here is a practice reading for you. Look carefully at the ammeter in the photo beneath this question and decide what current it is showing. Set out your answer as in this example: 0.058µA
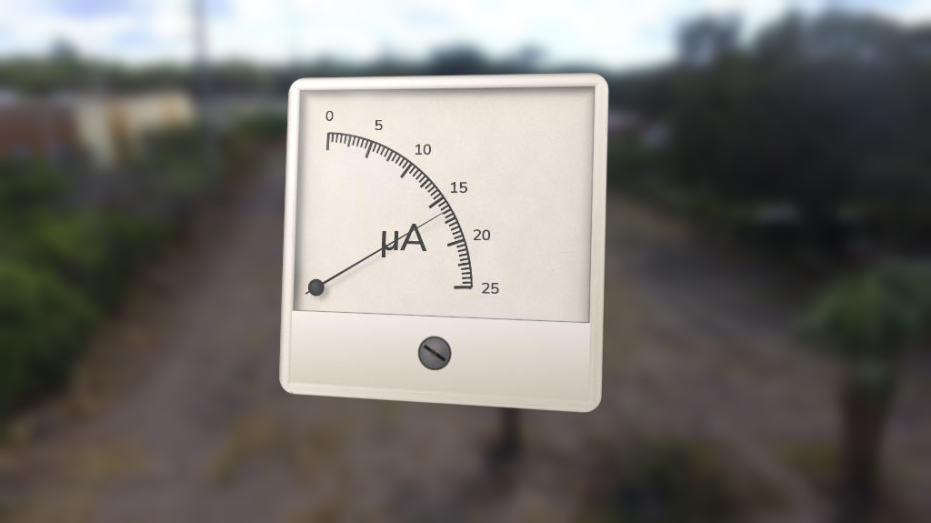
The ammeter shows 16.5µA
